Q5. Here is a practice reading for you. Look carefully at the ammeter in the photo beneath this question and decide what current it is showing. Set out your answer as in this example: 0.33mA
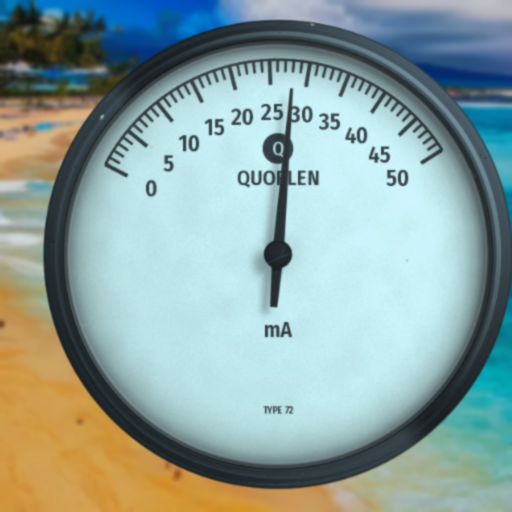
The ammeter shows 28mA
